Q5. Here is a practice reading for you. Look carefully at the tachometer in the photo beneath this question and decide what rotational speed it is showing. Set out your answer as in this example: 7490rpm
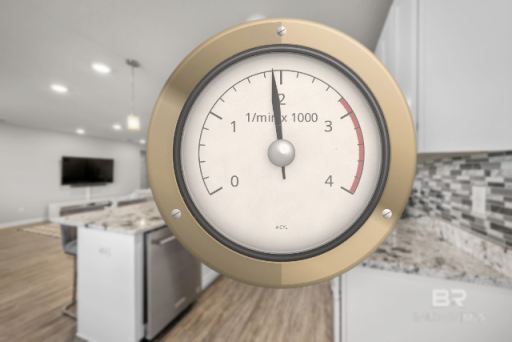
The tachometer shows 1900rpm
